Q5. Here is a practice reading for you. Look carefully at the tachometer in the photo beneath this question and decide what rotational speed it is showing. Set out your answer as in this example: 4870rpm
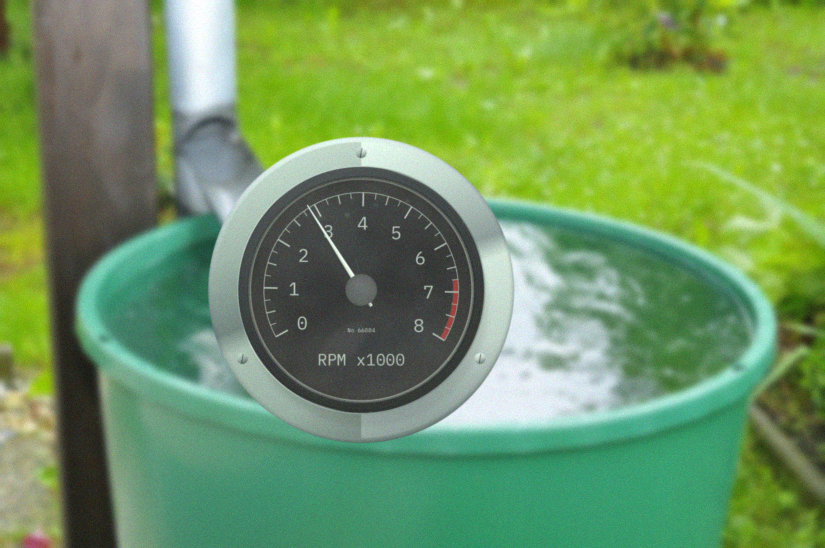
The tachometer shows 2875rpm
